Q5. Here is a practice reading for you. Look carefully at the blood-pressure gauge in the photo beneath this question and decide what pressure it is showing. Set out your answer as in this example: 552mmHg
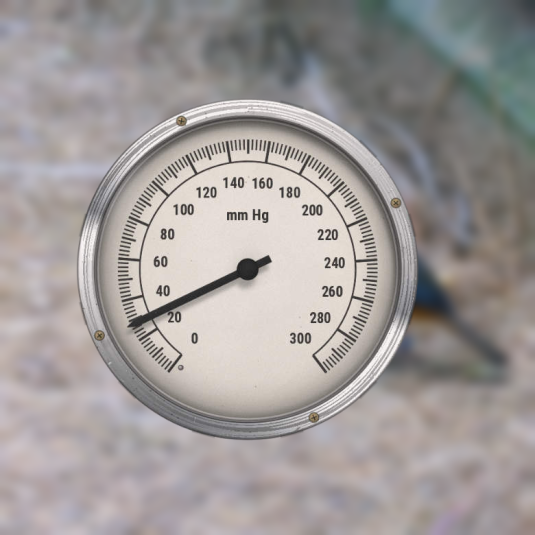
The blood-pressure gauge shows 28mmHg
